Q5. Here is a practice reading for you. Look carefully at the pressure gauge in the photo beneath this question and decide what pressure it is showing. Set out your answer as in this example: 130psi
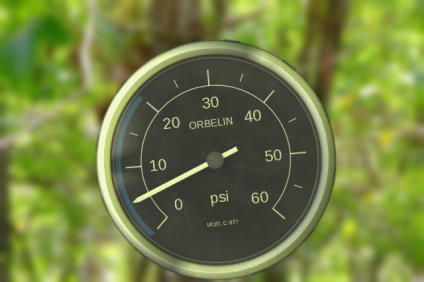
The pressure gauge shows 5psi
